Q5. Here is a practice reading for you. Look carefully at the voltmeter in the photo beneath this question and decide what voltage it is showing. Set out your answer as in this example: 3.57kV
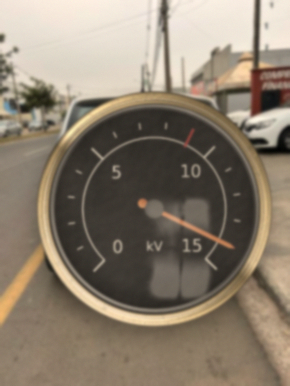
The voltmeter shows 14kV
